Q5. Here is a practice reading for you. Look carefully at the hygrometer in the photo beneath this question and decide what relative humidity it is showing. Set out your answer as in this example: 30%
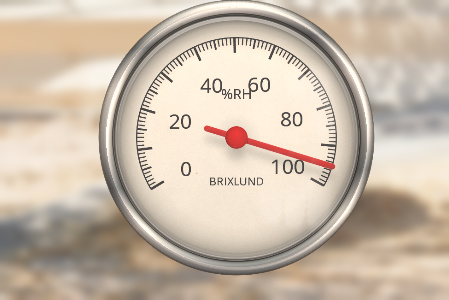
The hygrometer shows 95%
